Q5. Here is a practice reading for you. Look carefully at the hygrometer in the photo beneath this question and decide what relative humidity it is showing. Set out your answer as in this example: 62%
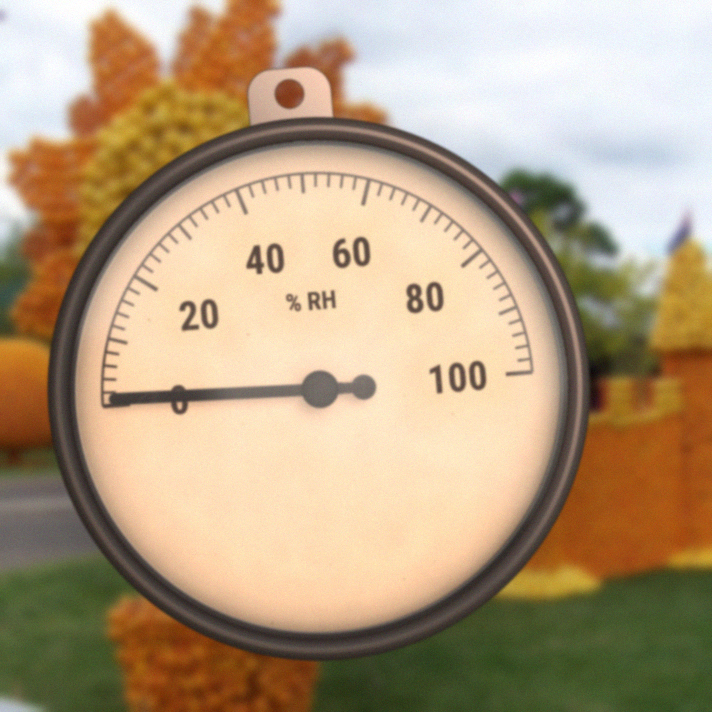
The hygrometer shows 1%
